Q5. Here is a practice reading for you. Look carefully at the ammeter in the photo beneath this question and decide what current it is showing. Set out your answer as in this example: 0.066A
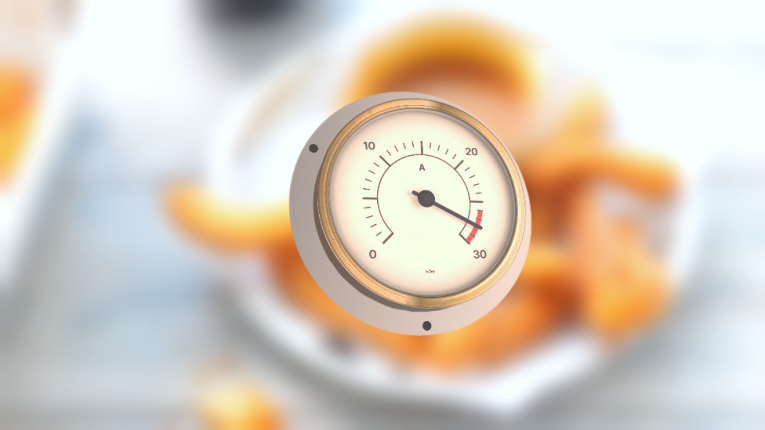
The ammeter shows 28A
